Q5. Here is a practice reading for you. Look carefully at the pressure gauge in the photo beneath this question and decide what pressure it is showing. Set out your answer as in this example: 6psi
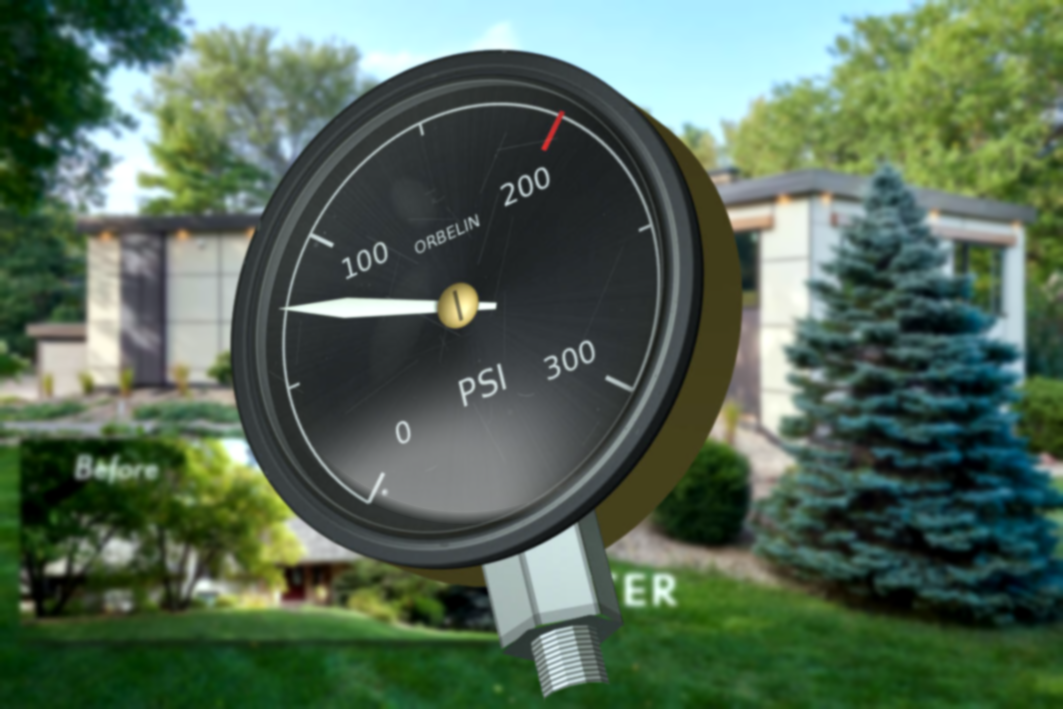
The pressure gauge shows 75psi
